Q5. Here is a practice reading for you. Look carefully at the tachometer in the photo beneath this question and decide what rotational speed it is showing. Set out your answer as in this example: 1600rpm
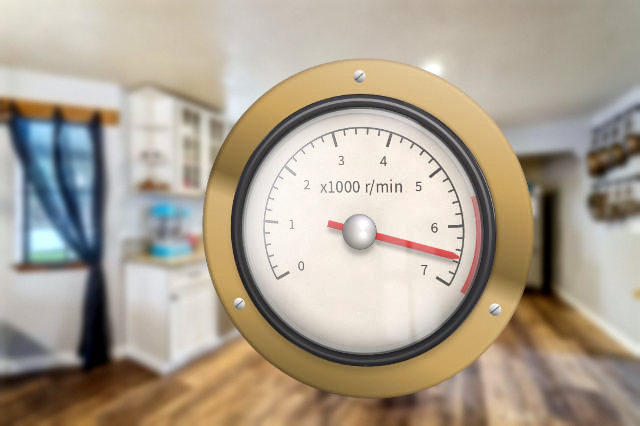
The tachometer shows 6500rpm
